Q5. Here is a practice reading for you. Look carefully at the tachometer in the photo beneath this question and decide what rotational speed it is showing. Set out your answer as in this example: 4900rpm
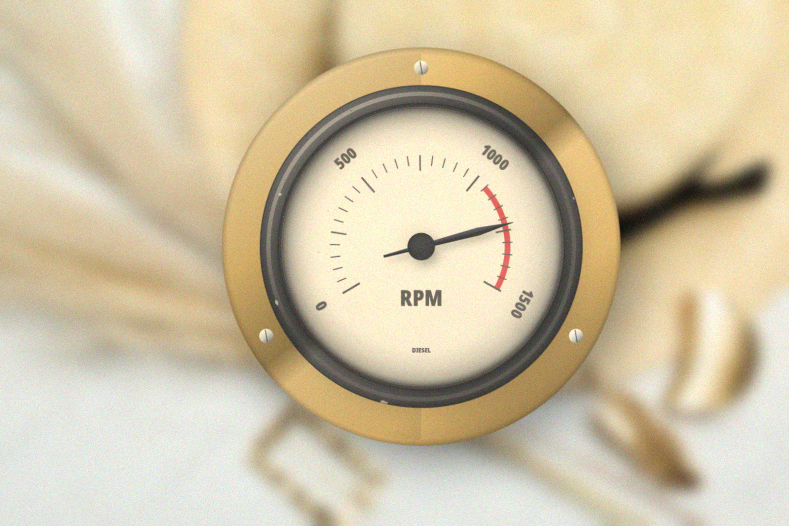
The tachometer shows 1225rpm
